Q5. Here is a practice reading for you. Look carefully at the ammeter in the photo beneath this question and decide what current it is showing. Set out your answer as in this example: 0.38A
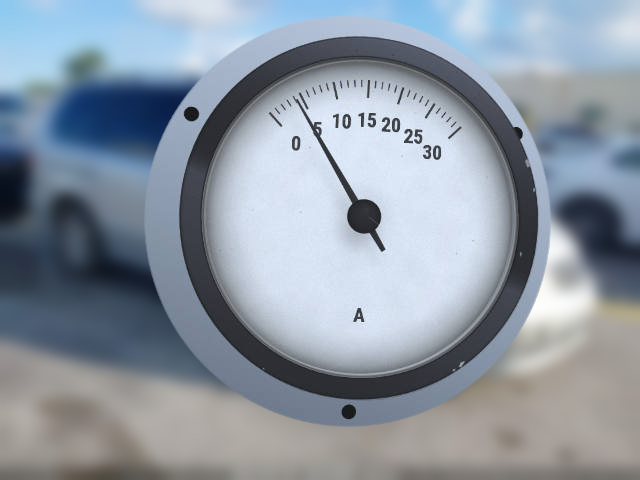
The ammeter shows 4A
